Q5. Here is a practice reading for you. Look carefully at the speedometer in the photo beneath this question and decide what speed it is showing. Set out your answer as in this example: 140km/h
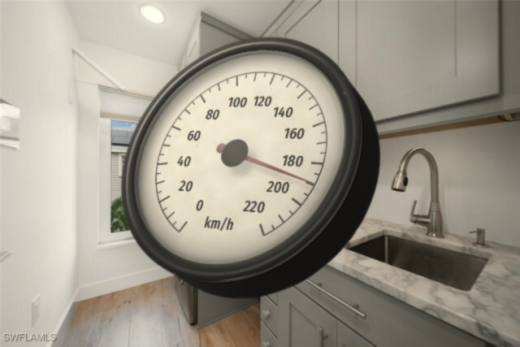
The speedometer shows 190km/h
